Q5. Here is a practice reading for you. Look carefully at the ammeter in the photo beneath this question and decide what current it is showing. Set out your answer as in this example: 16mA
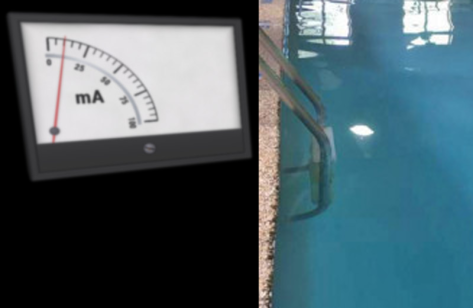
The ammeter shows 10mA
